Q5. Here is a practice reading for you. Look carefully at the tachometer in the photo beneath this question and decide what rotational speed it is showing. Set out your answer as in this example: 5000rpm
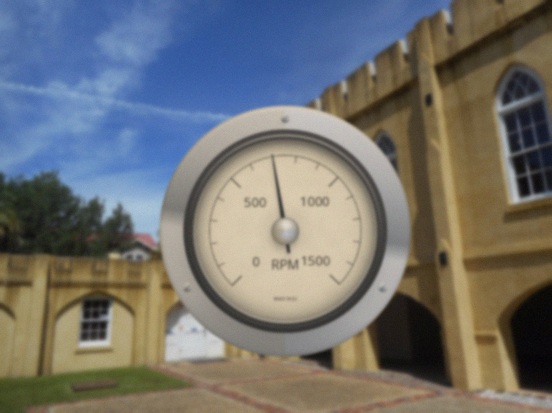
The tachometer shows 700rpm
